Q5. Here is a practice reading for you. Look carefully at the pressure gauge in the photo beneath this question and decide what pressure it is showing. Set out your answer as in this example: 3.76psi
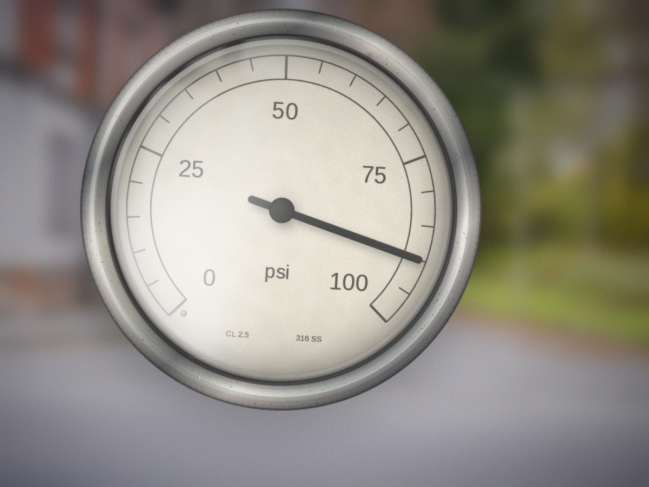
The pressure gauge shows 90psi
